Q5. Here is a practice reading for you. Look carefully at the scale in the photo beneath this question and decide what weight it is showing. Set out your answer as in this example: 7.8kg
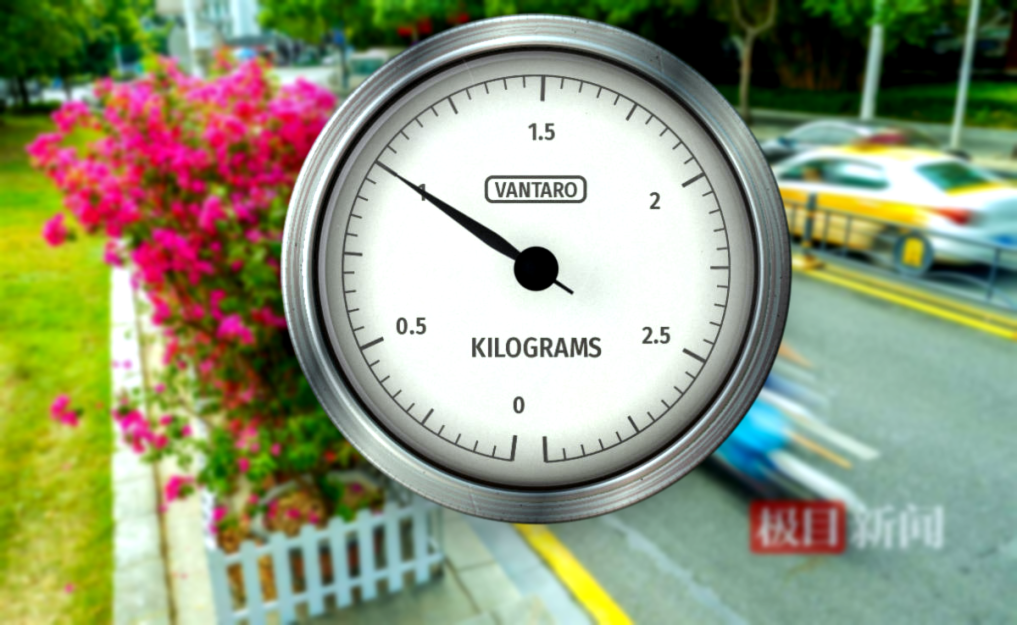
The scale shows 1kg
